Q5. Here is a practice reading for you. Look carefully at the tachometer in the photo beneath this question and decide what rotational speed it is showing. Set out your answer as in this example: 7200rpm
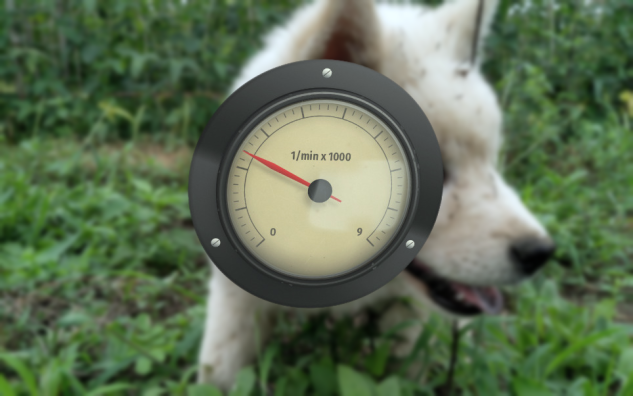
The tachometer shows 2400rpm
